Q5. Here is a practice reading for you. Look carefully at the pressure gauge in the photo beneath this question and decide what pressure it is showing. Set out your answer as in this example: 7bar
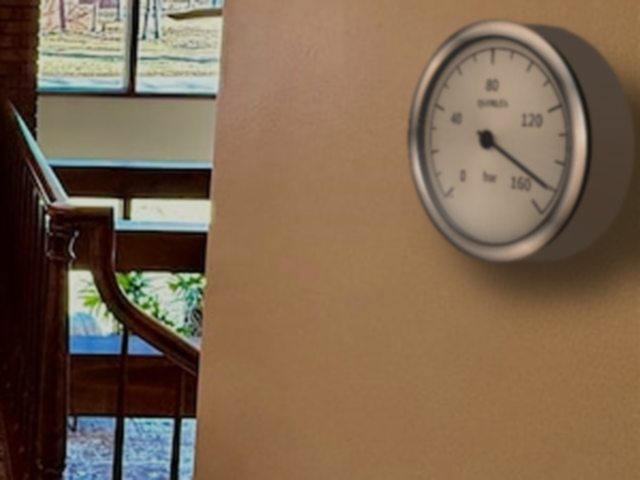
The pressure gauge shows 150bar
